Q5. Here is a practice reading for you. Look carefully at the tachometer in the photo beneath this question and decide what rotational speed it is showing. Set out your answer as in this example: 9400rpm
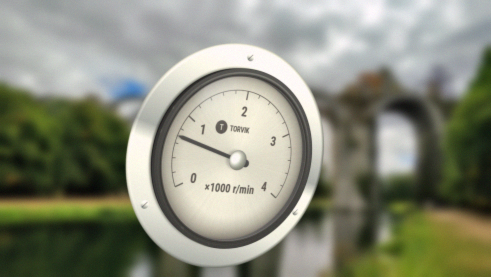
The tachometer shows 700rpm
